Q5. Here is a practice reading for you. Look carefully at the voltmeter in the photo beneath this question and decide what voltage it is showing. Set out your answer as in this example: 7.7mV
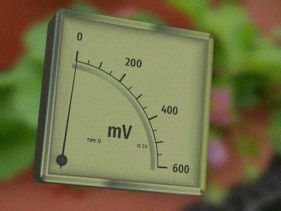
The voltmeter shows 0mV
